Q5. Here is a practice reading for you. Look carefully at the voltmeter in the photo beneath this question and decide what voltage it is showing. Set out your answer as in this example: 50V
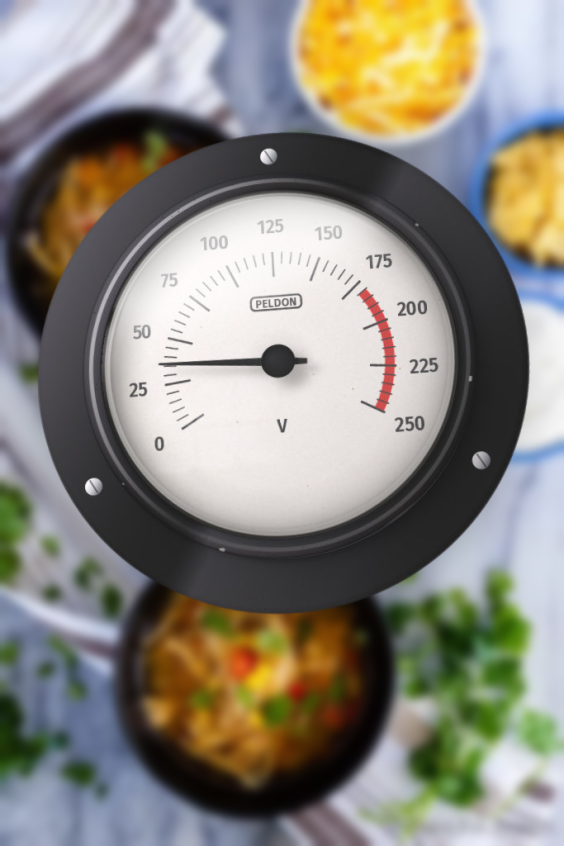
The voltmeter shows 35V
